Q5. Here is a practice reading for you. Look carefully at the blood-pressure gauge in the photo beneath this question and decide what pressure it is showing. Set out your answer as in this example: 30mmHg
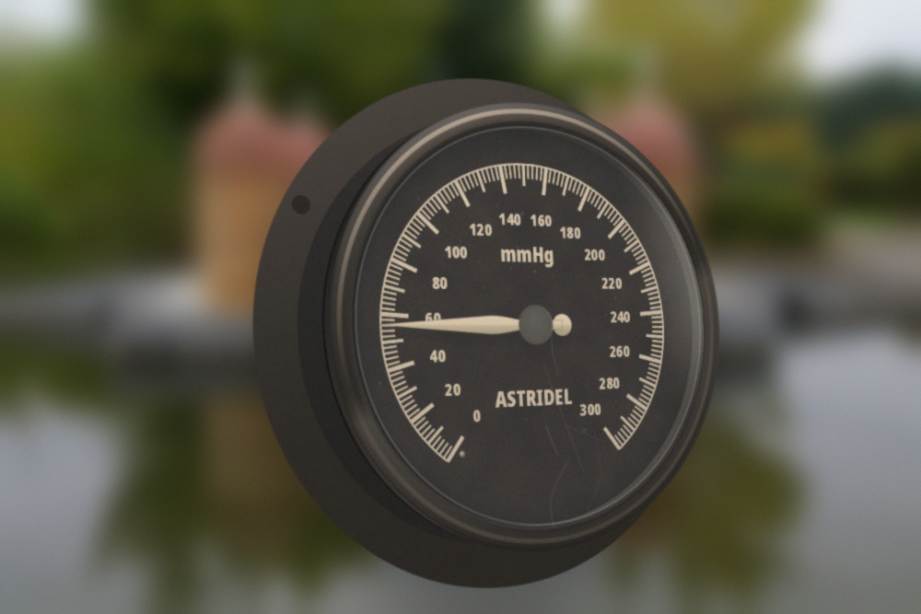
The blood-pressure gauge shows 56mmHg
